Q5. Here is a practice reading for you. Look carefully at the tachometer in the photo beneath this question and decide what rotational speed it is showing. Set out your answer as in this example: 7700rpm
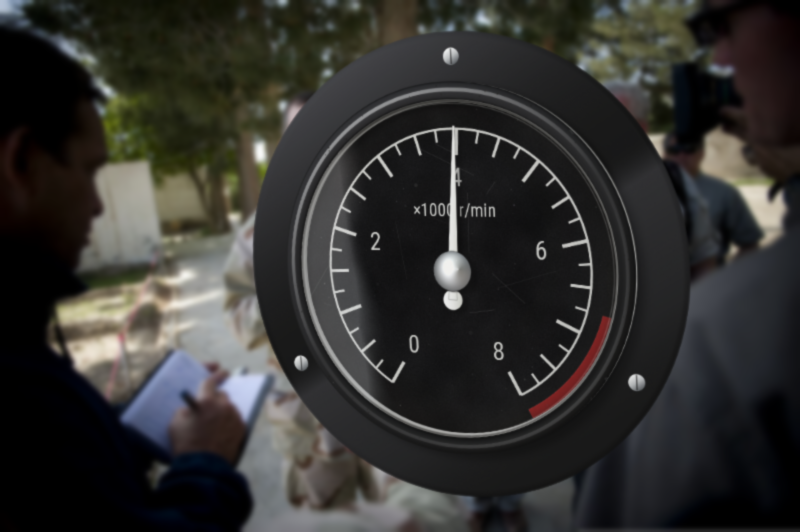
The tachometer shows 4000rpm
